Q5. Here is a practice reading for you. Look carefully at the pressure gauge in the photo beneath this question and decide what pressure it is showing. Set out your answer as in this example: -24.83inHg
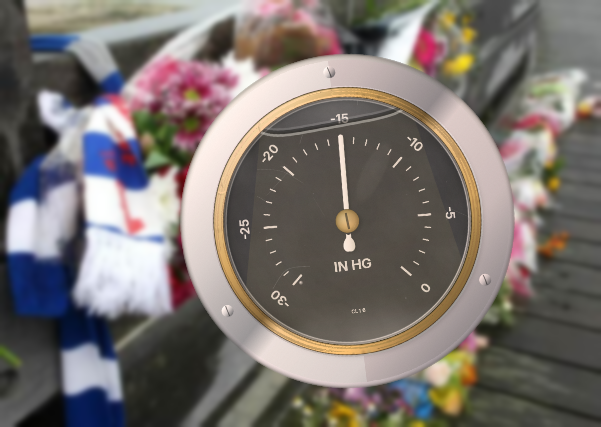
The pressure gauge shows -15inHg
